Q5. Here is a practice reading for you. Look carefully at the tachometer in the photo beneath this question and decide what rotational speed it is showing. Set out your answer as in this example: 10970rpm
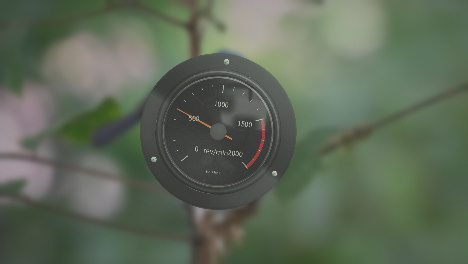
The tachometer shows 500rpm
